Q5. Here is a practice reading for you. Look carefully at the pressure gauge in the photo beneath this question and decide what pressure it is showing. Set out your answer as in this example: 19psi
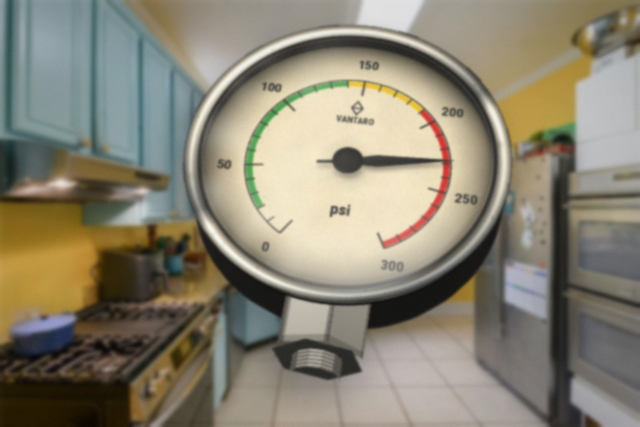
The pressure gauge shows 230psi
